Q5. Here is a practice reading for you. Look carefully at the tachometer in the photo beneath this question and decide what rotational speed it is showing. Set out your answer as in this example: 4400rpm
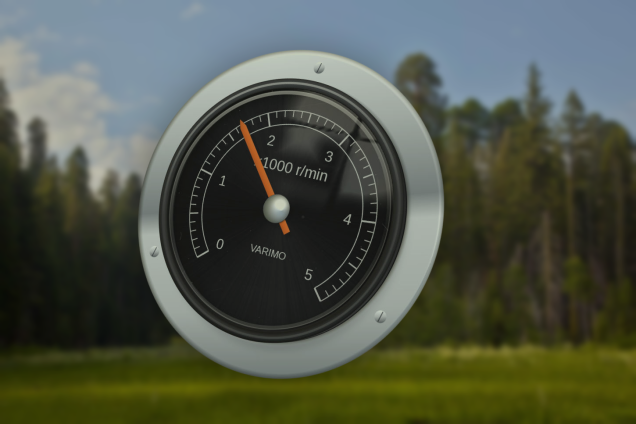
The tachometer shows 1700rpm
